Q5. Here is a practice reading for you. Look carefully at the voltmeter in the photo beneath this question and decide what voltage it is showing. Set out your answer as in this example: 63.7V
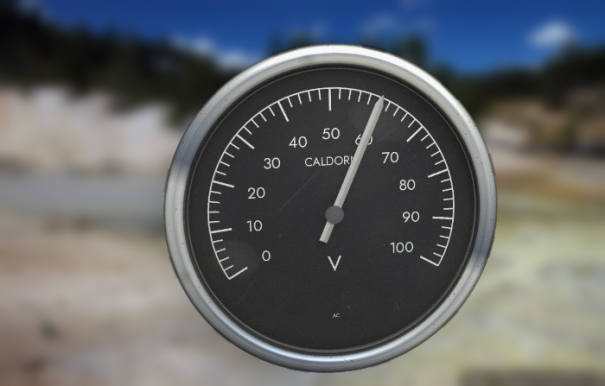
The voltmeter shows 60V
